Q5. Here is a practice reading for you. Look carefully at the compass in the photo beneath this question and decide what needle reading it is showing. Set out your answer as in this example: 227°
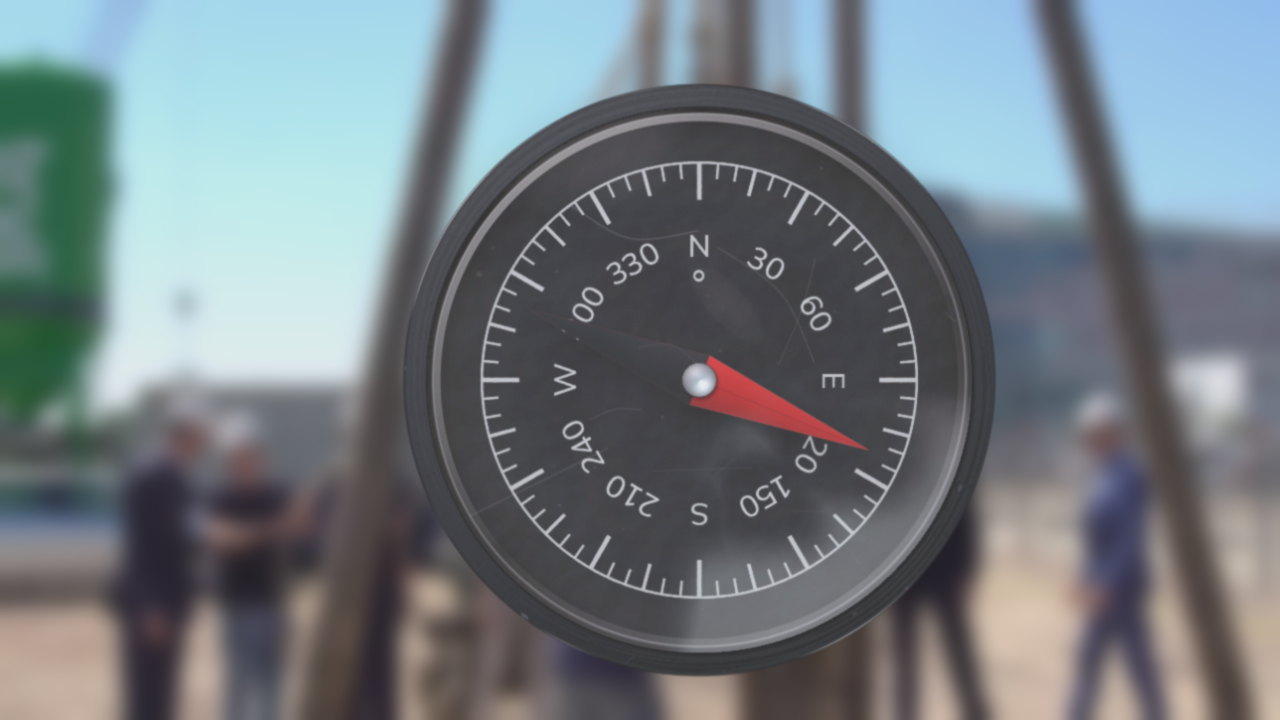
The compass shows 112.5°
